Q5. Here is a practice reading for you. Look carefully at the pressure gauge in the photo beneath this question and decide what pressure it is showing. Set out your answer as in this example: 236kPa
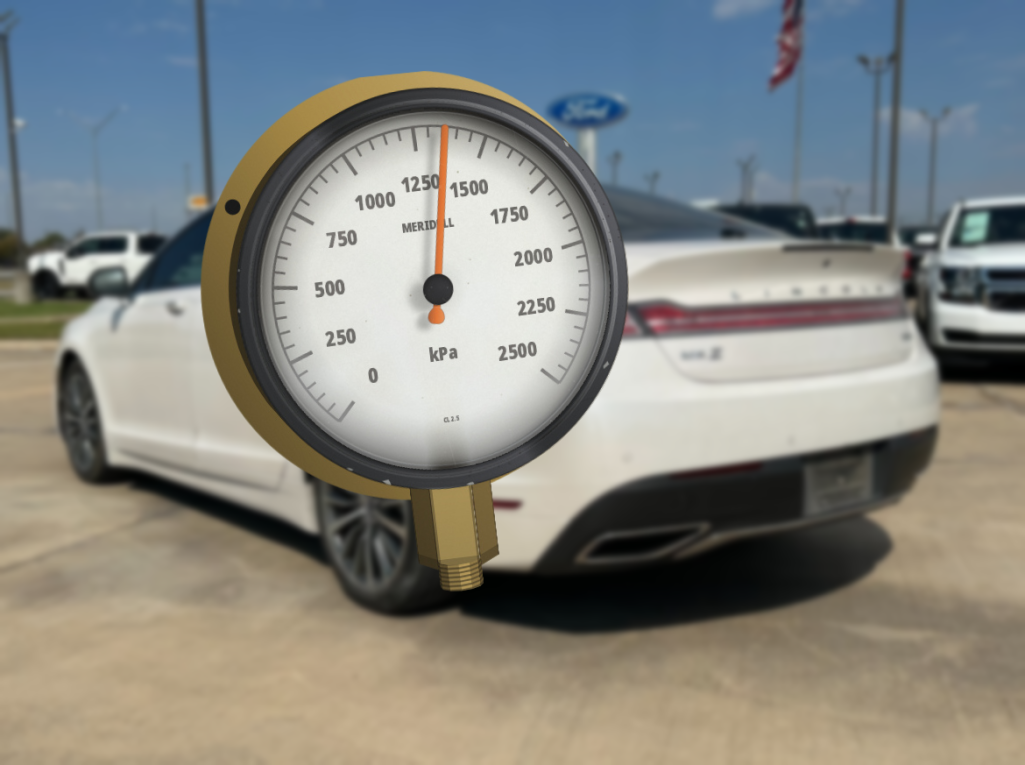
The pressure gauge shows 1350kPa
